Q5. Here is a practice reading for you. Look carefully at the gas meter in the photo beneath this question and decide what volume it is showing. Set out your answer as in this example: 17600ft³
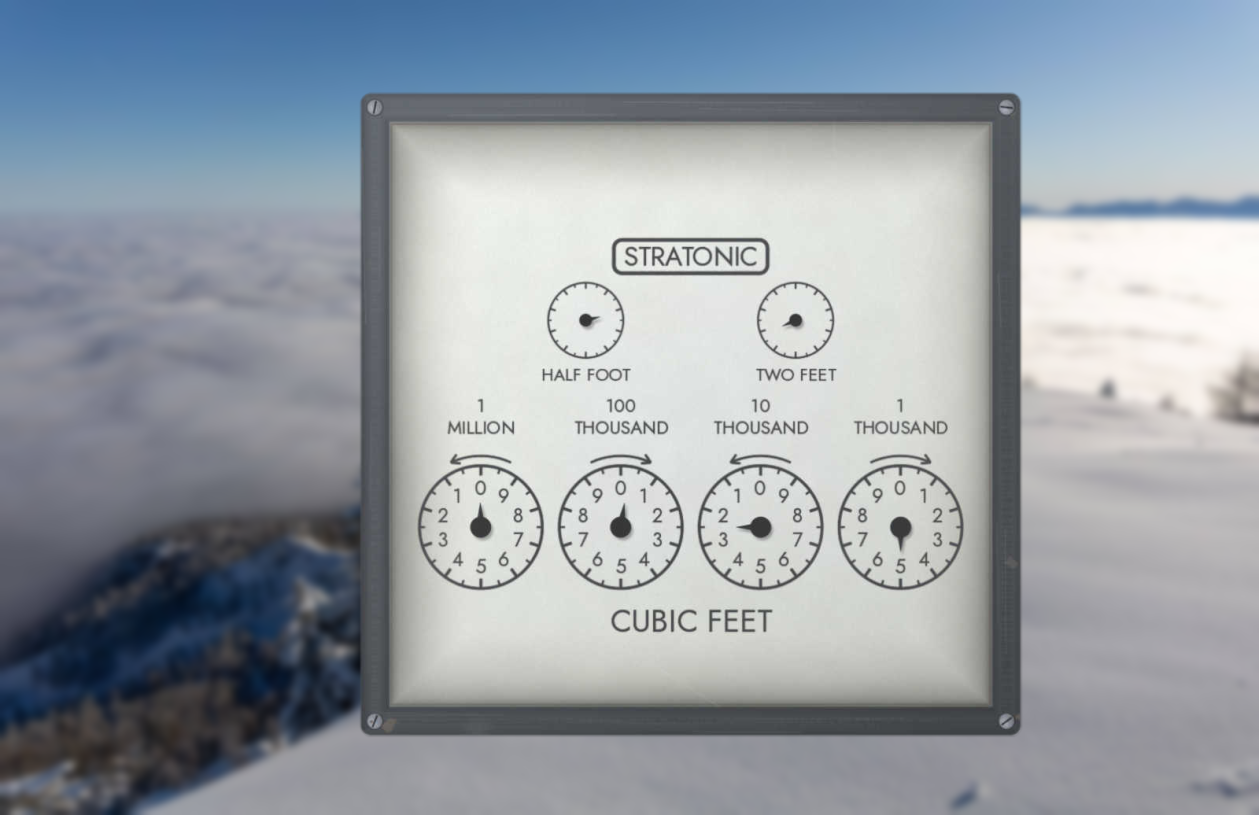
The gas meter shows 2500ft³
